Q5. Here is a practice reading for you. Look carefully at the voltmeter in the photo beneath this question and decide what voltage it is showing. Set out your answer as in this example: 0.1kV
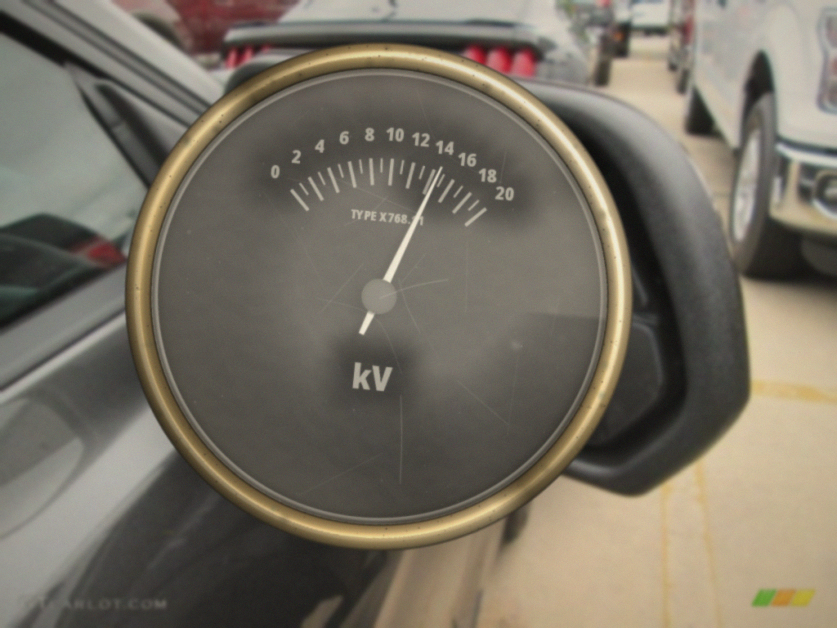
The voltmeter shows 14.5kV
